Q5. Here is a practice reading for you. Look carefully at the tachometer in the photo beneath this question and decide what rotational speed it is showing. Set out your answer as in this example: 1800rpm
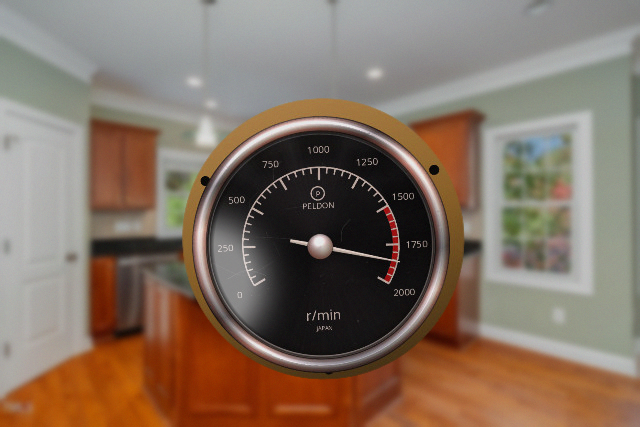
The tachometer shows 1850rpm
